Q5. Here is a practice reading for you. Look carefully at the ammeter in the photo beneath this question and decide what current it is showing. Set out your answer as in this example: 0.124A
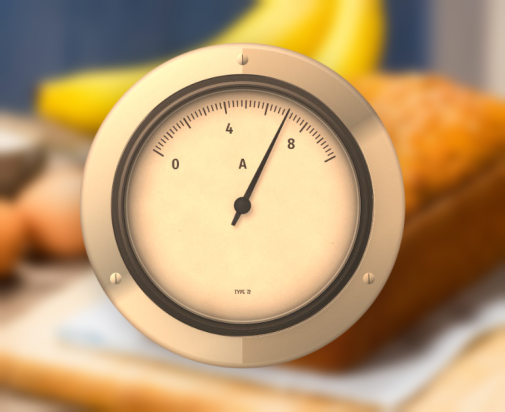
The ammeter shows 7A
